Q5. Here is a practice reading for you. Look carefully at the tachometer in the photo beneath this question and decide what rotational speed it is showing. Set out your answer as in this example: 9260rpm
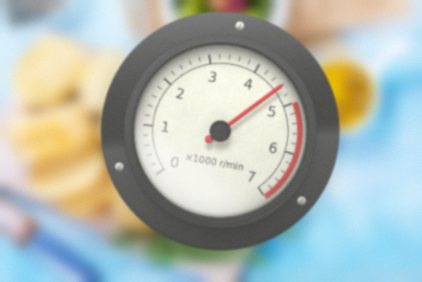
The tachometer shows 4600rpm
